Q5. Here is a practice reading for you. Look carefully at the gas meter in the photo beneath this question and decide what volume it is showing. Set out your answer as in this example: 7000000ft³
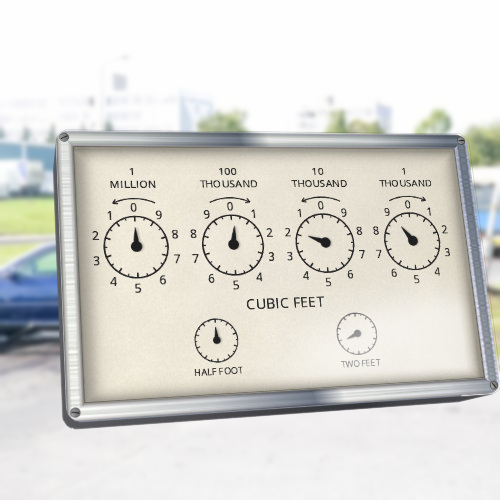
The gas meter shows 1900ft³
